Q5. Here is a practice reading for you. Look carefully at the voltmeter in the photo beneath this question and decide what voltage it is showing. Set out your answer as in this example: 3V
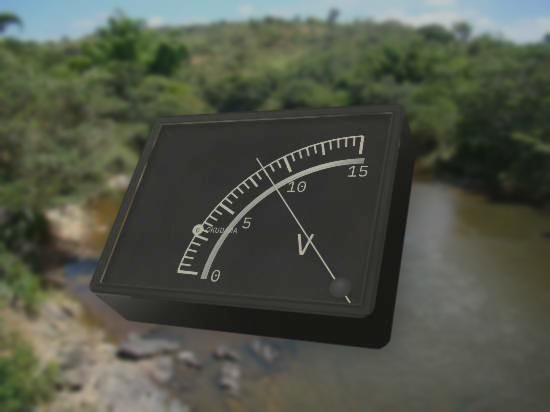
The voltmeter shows 8.5V
